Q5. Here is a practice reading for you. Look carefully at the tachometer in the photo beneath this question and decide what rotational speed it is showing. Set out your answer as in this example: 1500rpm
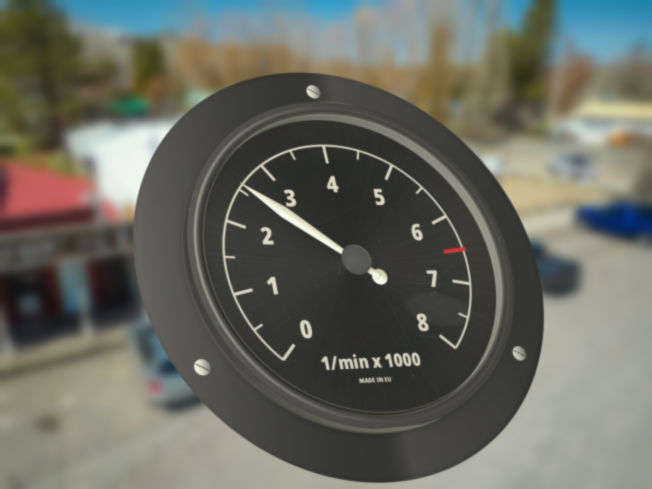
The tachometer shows 2500rpm
